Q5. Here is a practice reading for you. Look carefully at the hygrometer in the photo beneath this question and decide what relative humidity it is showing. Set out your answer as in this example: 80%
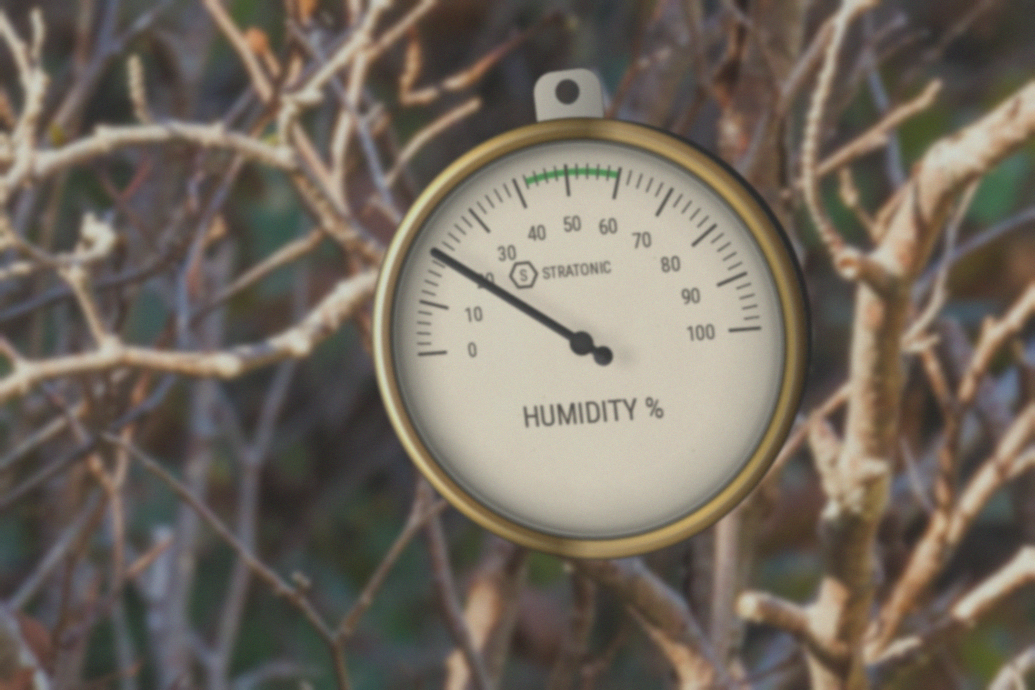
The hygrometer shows 20%
